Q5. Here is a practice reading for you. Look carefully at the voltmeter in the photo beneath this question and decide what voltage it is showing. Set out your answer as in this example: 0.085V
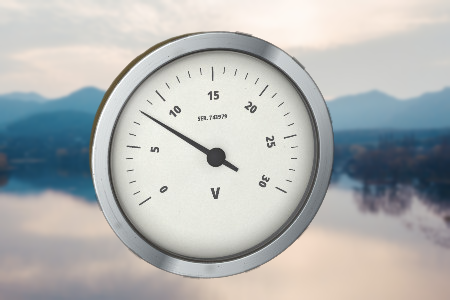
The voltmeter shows 8V
